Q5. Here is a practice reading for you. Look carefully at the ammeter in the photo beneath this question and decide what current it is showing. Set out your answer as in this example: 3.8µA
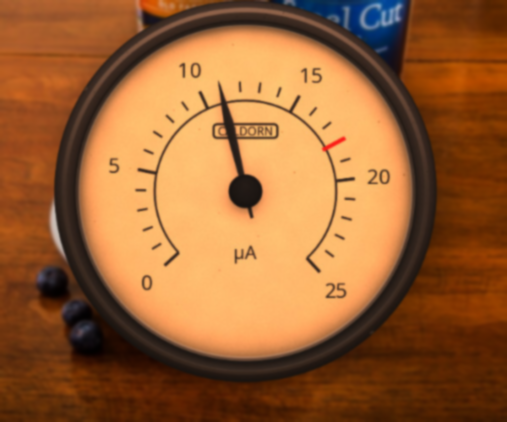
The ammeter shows 11µA
